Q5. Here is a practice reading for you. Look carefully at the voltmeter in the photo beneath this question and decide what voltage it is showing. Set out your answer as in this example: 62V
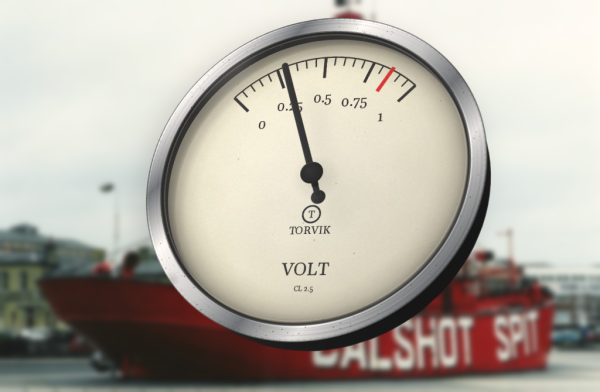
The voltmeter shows 0.3V
